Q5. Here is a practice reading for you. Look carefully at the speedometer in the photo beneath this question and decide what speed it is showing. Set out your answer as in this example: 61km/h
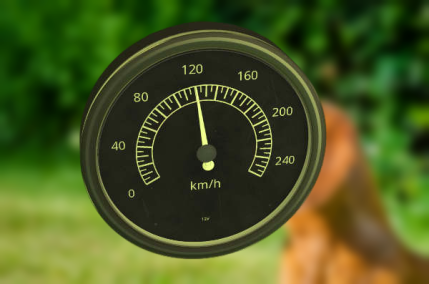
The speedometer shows 120km/h
